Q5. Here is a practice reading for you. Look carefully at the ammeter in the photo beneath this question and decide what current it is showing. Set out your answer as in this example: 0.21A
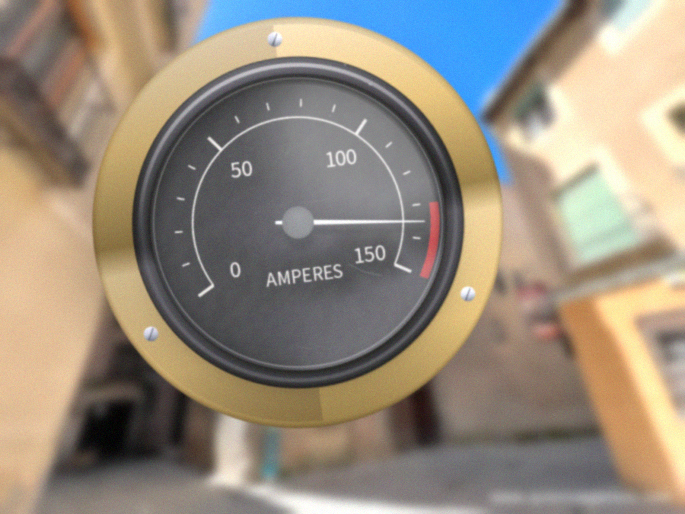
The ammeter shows 135A
